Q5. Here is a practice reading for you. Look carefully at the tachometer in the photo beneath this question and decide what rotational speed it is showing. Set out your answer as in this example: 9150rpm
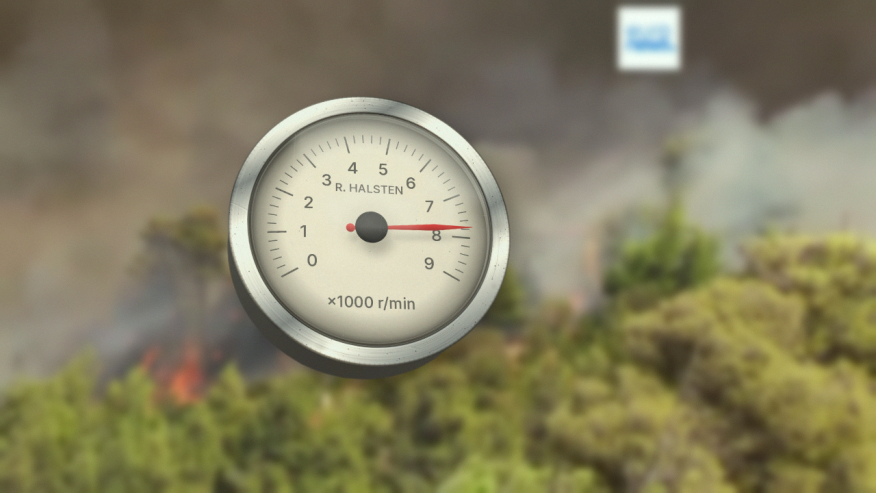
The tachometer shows 7800rpm
